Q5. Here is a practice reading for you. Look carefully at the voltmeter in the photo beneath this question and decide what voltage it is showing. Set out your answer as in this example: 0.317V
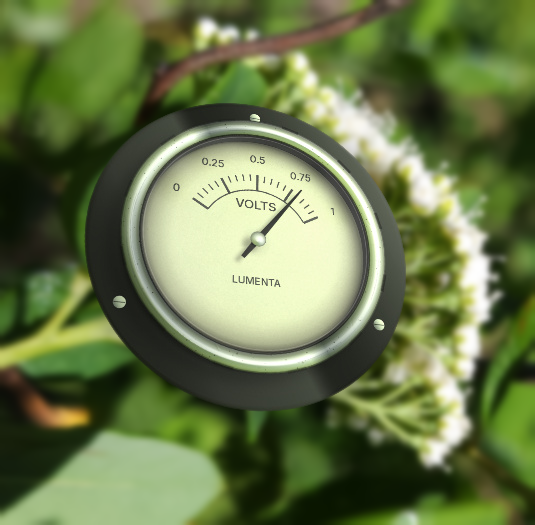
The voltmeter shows 0.8V
